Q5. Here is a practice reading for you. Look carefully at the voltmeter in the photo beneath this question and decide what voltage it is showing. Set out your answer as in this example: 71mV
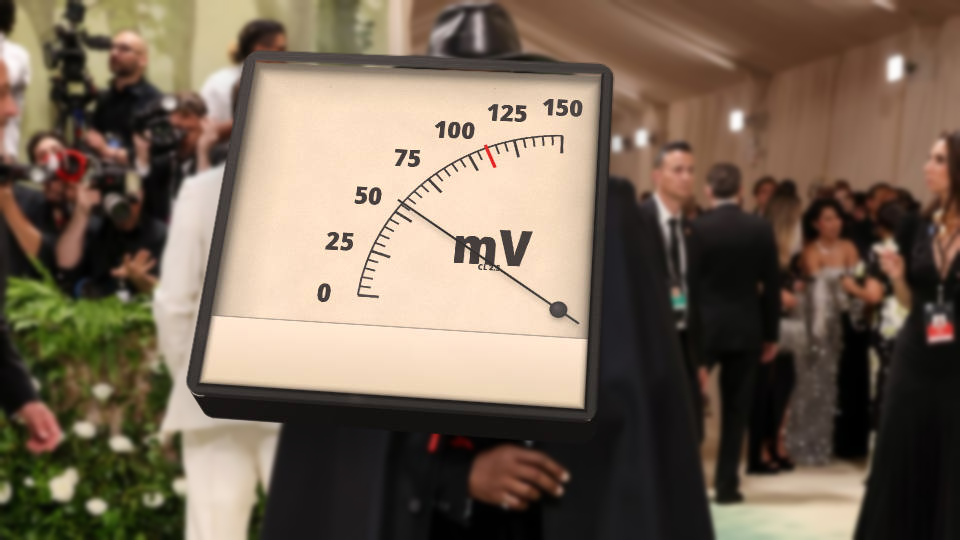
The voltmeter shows 55mV
